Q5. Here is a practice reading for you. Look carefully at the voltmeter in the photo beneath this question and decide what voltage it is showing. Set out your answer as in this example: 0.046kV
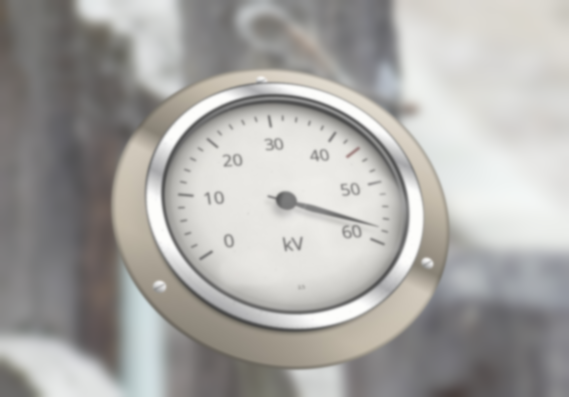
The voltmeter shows 58kV
